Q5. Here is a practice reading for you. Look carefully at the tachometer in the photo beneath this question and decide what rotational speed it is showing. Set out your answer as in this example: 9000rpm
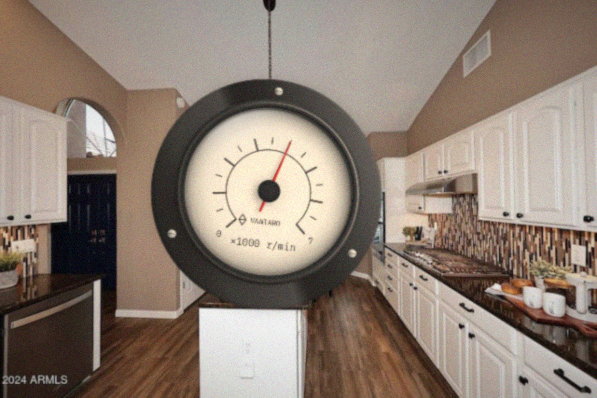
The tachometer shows 4000rpm
